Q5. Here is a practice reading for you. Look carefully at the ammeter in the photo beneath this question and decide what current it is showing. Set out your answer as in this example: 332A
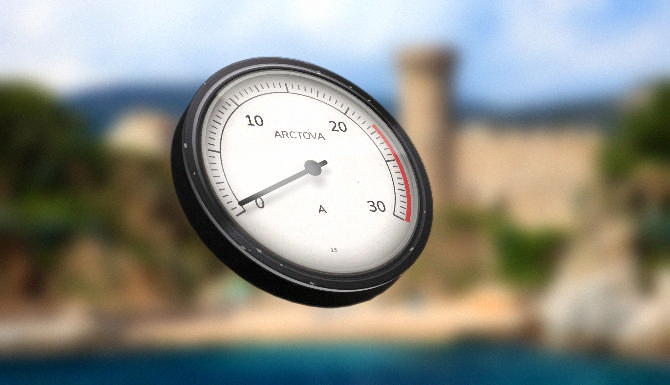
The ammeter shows 0.5A
